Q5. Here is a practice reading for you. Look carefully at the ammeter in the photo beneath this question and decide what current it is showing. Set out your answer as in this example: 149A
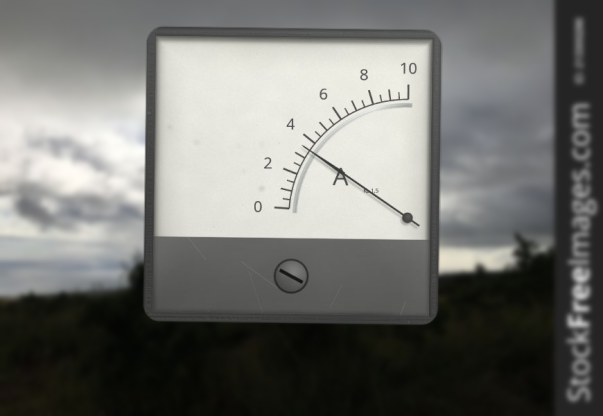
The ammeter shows 3.5A
